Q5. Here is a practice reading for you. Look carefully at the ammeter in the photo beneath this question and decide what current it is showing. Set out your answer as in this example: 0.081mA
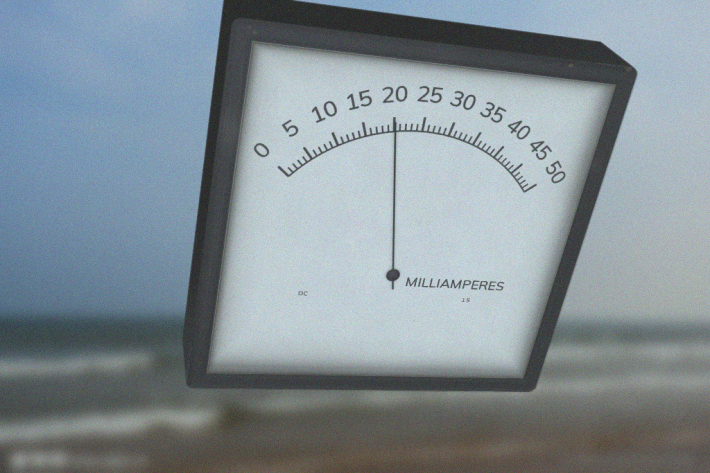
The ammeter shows 20mA
